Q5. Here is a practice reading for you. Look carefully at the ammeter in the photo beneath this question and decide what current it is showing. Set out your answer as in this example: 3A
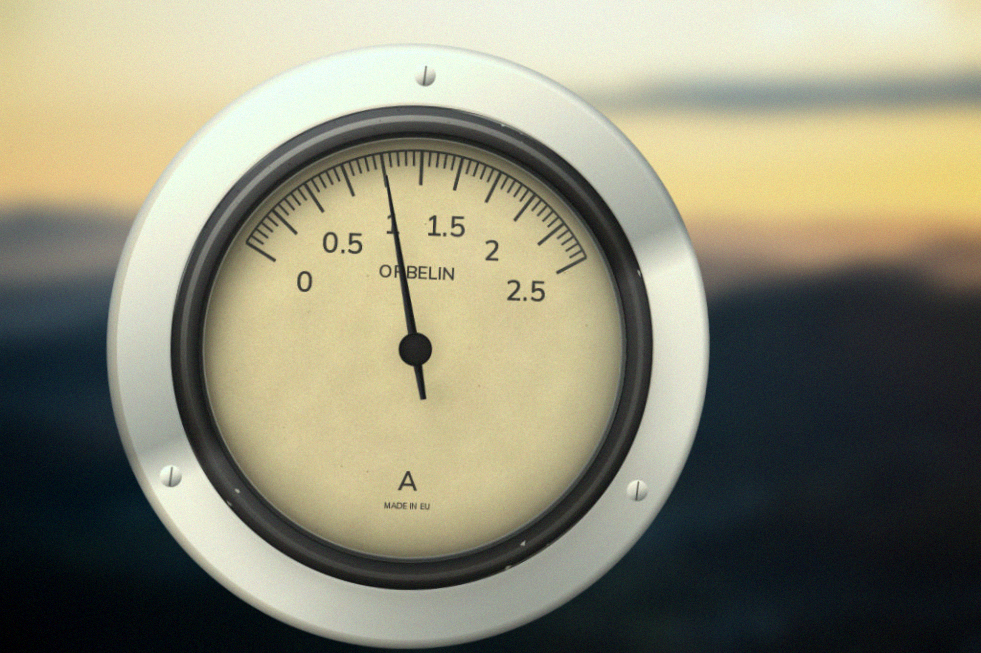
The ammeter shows 1A
